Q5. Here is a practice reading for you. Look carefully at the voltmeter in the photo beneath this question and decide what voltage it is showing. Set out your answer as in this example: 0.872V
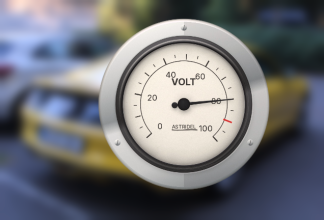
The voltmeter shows 80V
